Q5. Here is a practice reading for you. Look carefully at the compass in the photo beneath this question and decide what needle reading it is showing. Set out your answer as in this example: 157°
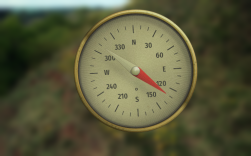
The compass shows 130°
